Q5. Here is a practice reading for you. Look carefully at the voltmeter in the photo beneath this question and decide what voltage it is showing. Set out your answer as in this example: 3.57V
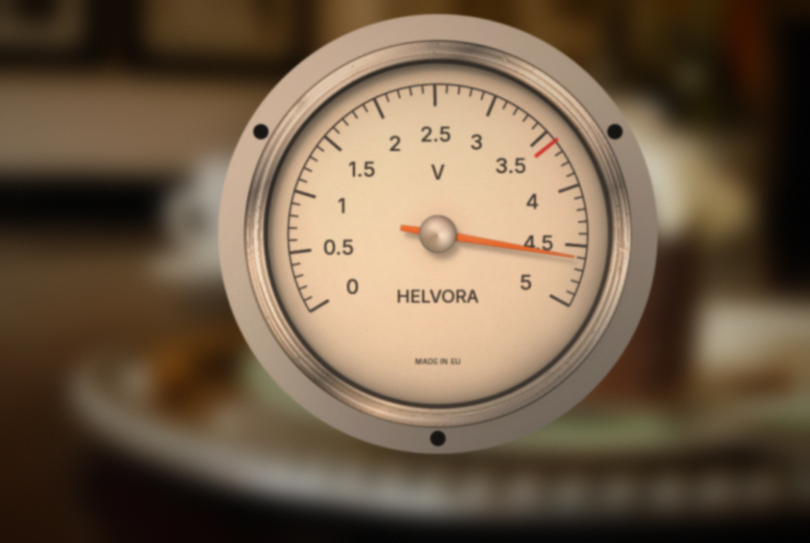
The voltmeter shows 4.6V
